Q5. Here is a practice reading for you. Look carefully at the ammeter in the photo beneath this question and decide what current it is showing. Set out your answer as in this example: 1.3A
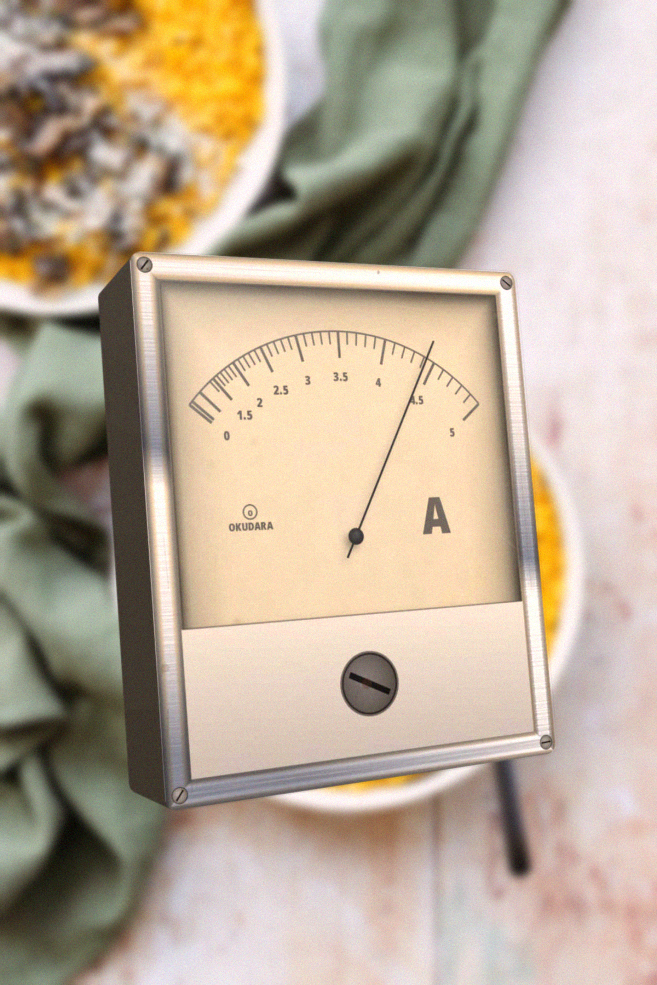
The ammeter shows 4.4A
